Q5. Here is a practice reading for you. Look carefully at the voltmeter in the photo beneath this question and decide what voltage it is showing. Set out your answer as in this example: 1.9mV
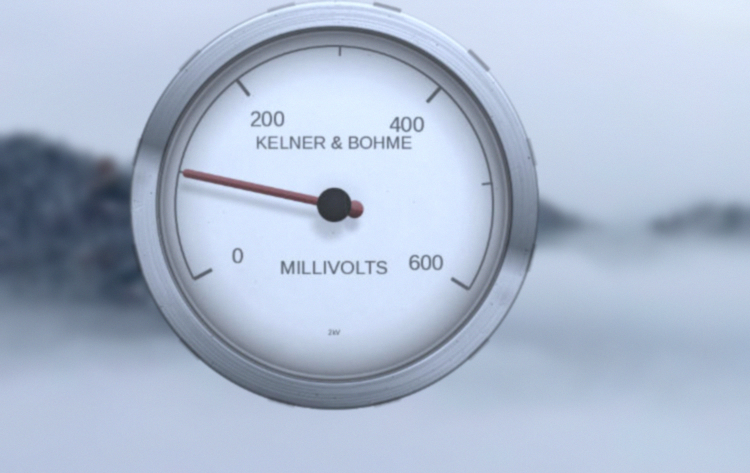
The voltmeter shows 100mV
